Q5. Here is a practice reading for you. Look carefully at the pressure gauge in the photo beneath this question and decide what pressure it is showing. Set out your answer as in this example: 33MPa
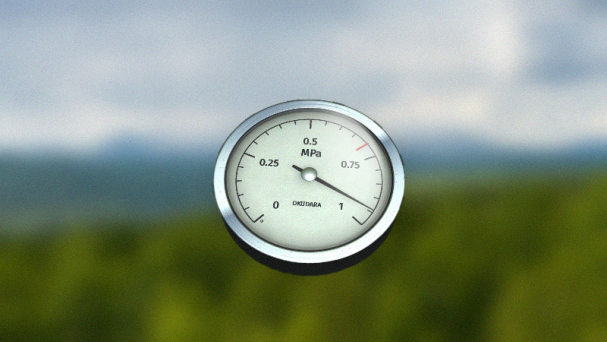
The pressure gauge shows 0.95MPa
